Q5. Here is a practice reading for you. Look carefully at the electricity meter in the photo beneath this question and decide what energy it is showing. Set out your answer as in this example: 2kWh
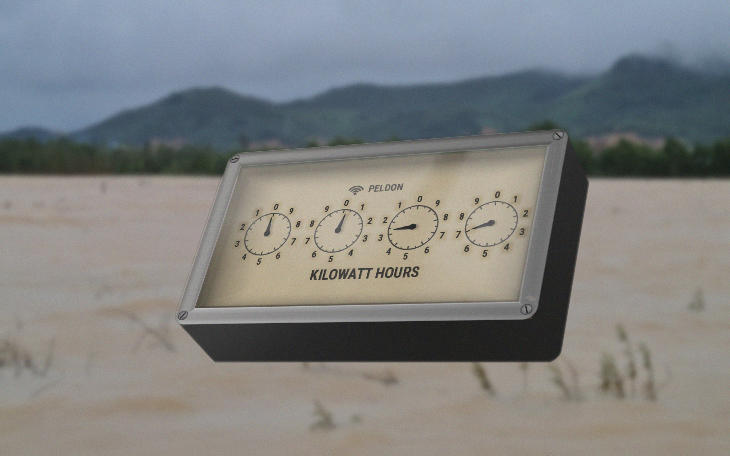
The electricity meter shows 27kWh
